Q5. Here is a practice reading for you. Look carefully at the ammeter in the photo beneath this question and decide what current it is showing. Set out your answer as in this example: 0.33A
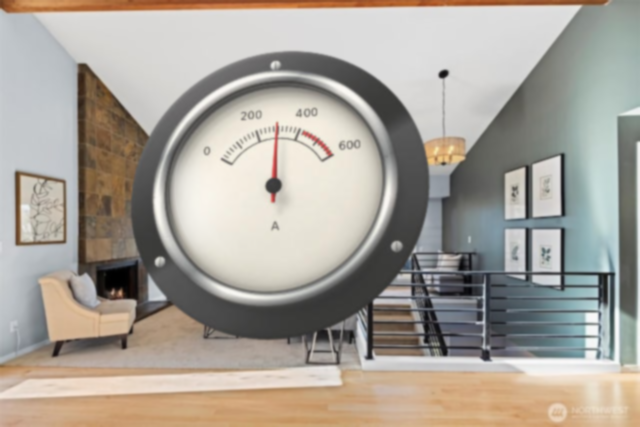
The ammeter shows 300A
